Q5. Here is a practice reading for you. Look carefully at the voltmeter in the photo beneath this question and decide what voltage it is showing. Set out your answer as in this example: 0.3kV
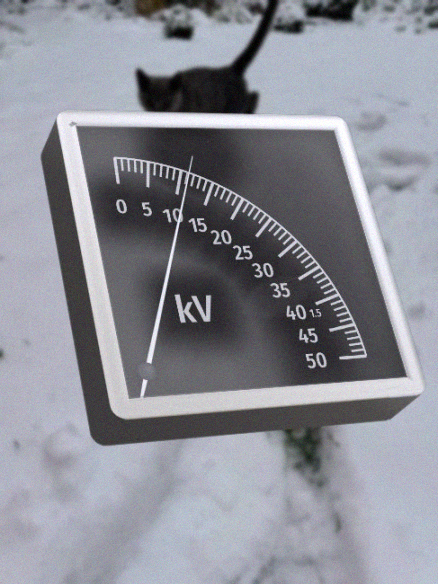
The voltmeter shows 11kV
